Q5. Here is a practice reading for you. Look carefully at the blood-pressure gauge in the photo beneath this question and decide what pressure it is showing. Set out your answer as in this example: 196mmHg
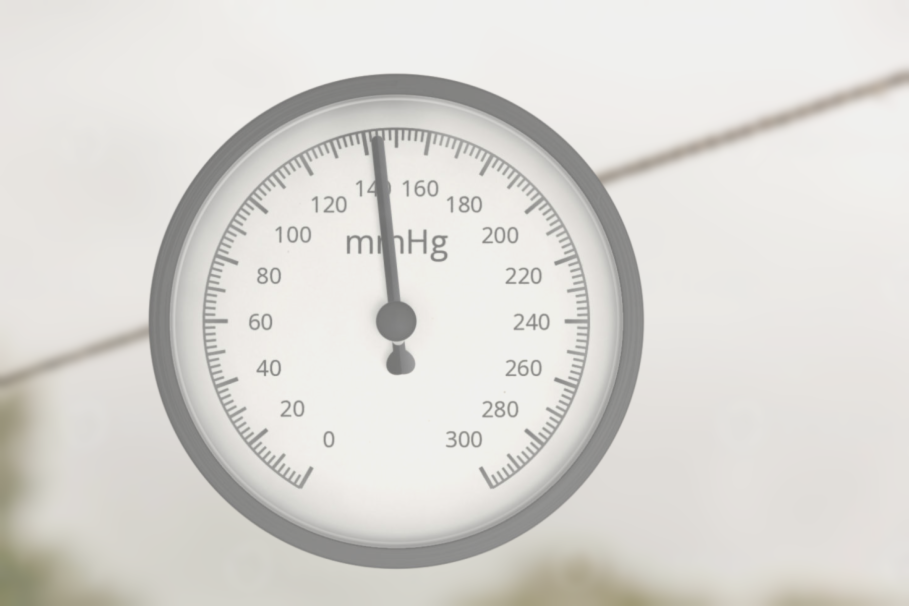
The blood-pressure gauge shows 144mmHg
